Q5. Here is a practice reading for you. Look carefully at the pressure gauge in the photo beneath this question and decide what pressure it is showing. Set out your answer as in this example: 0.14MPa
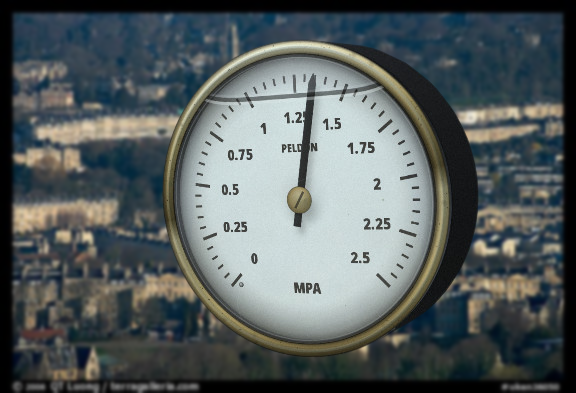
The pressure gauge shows 1.35MPa
